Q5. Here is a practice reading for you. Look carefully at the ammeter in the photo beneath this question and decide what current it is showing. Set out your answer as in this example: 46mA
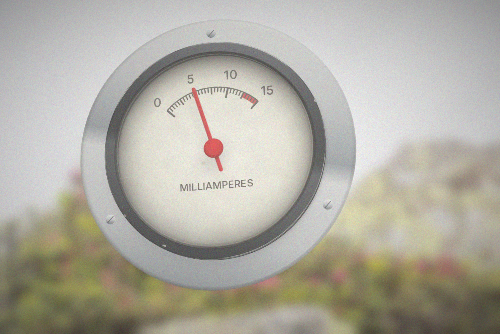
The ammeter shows 5mA
